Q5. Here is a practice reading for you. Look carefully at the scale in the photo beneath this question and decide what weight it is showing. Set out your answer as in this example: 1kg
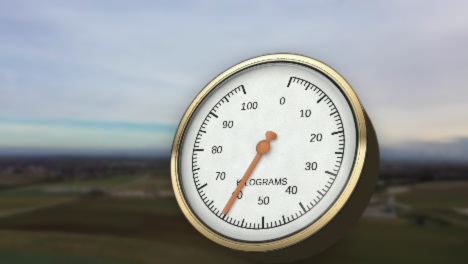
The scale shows 60kg
